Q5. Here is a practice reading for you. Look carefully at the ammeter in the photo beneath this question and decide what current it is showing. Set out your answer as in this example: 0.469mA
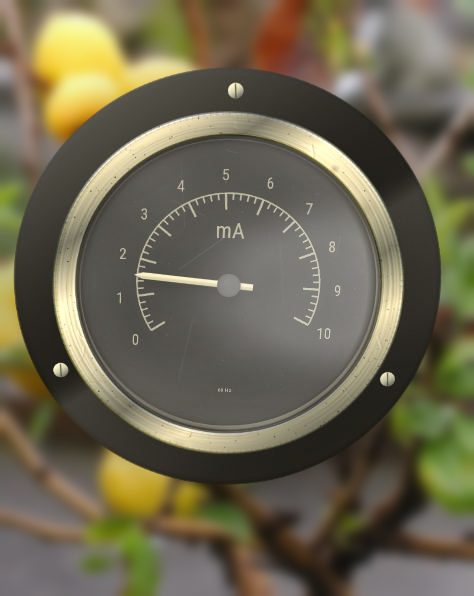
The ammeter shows 1.6mA
